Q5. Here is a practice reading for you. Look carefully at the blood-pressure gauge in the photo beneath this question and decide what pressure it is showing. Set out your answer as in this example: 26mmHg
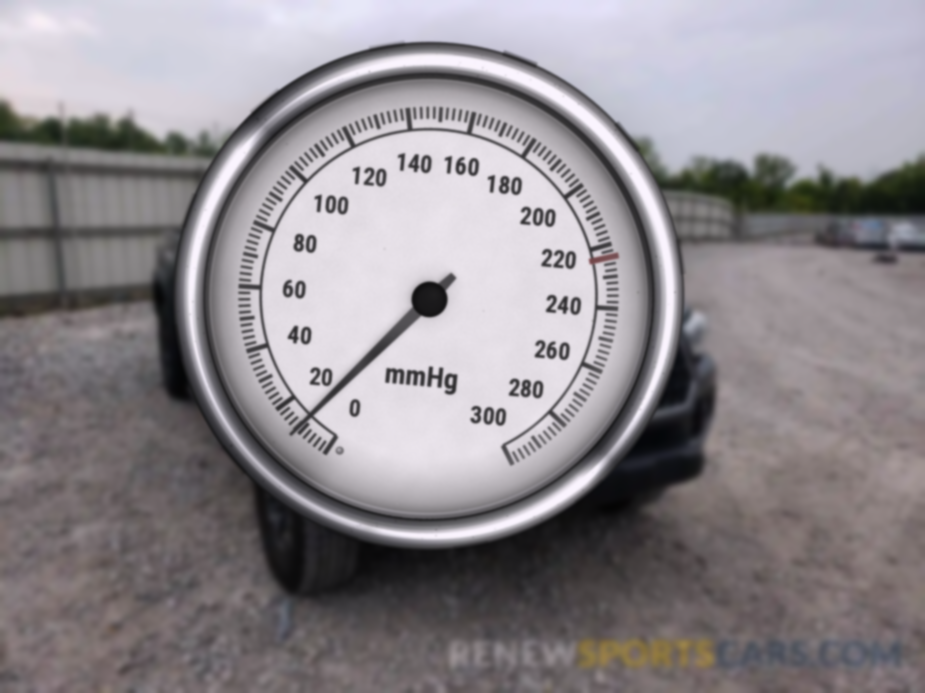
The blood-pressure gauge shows 12mmHg
